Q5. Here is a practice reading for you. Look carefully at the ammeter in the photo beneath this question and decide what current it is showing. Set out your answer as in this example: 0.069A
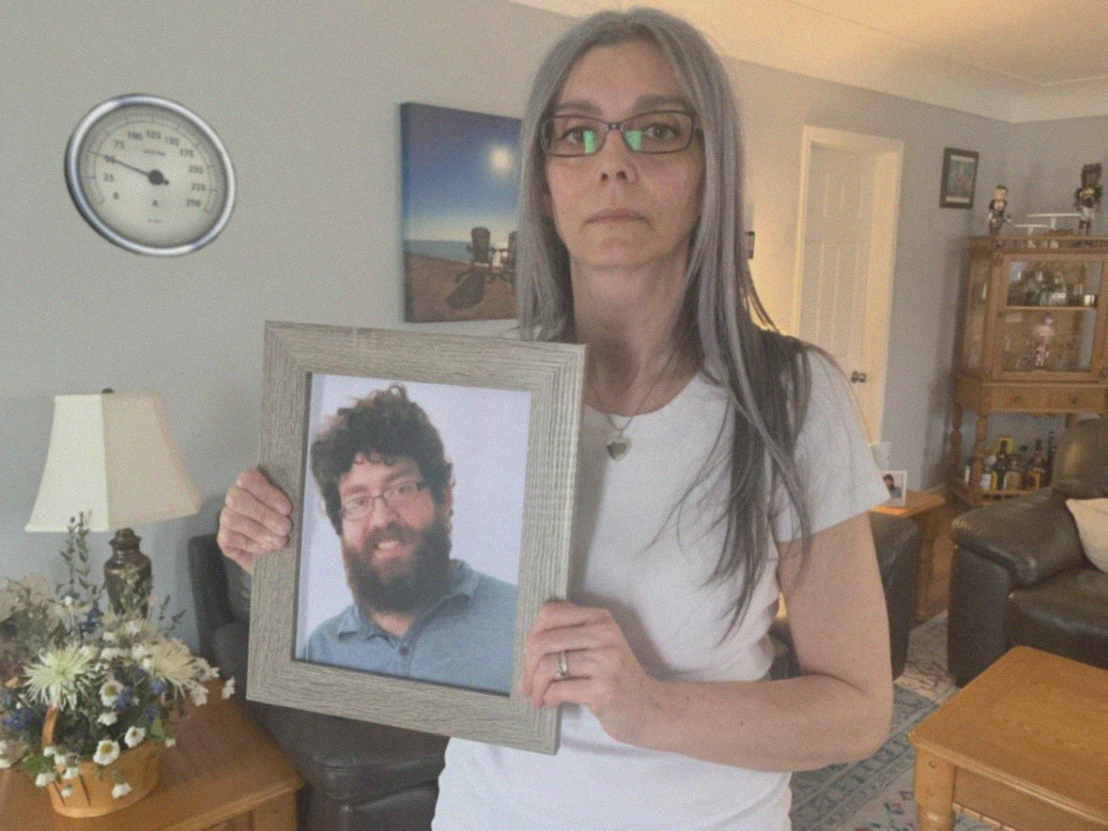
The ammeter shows 50A
